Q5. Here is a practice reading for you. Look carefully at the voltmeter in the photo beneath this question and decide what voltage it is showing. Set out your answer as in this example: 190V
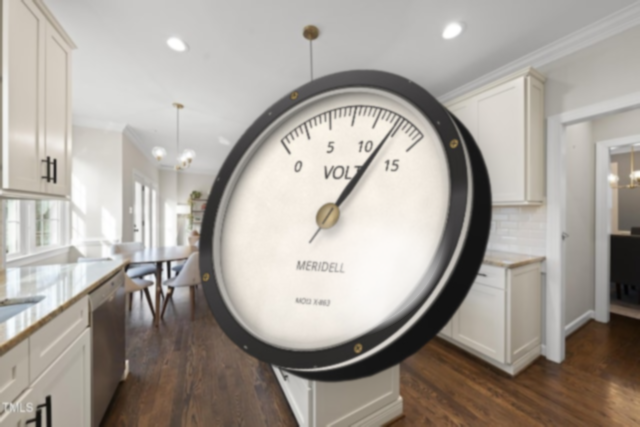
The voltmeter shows 12.5V
